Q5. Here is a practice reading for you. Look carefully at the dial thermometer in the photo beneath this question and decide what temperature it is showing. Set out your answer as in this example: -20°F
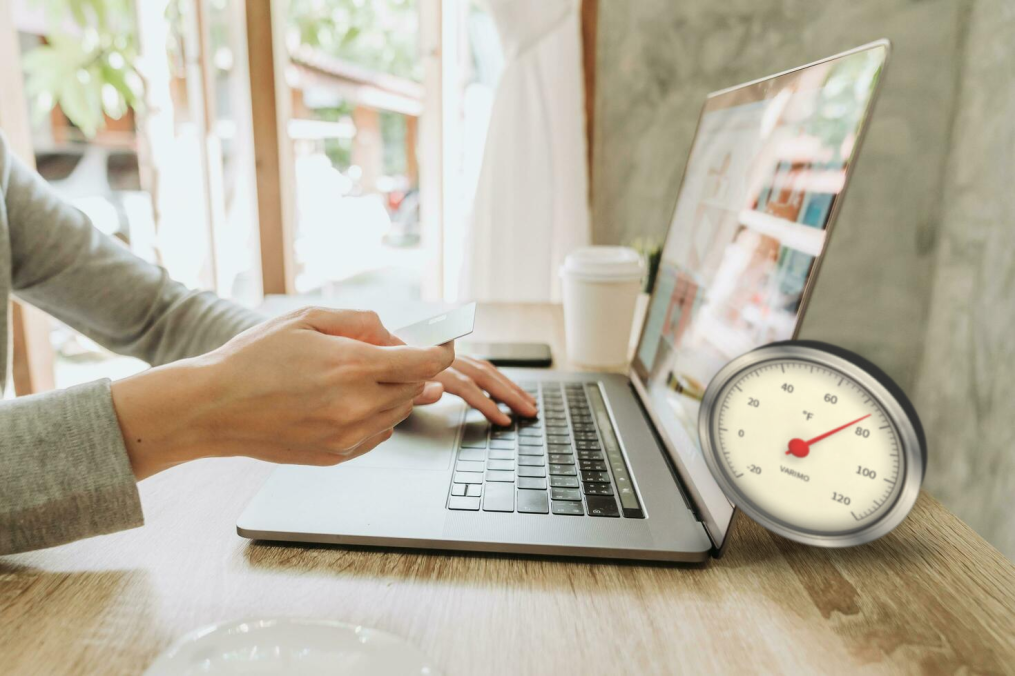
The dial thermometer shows 74°F
